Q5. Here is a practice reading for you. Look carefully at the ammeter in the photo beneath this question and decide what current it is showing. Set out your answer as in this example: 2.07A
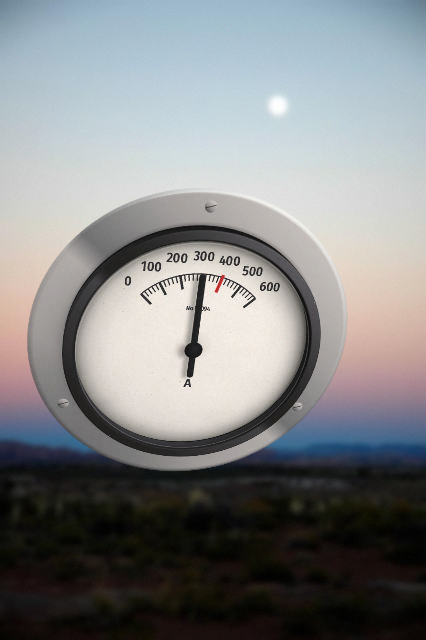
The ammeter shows 300A
